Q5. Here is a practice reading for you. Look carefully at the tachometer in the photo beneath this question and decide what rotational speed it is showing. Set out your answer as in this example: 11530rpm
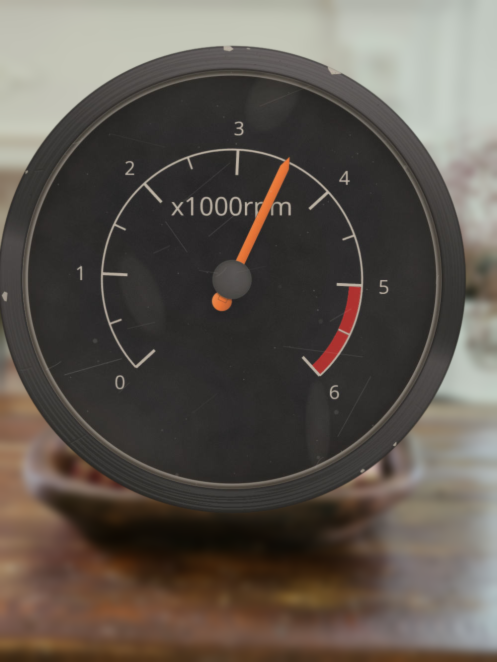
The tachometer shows 3500rpm
